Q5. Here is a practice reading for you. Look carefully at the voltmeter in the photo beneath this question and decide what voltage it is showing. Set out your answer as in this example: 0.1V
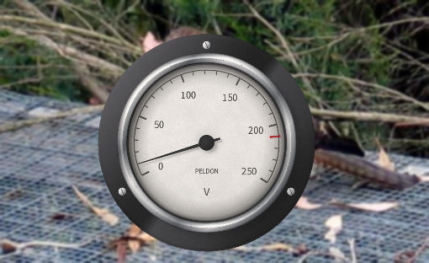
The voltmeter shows 10V
